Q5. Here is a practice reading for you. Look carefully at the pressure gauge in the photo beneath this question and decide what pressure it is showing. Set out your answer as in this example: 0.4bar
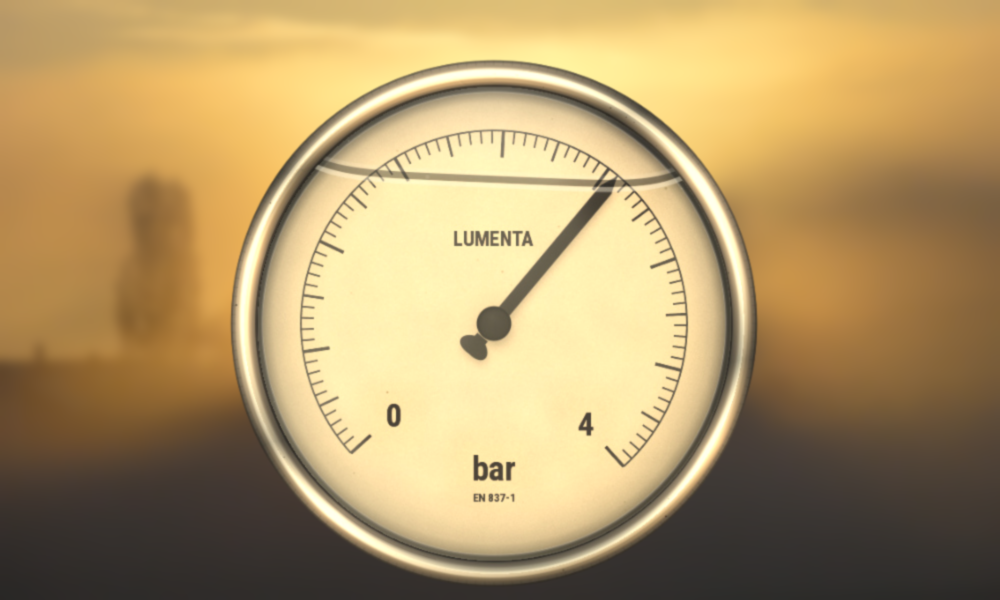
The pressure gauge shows 2.55bar
